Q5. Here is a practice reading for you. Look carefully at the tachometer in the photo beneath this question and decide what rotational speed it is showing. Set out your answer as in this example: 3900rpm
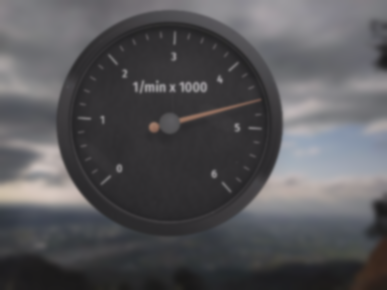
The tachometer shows 4600rpm
